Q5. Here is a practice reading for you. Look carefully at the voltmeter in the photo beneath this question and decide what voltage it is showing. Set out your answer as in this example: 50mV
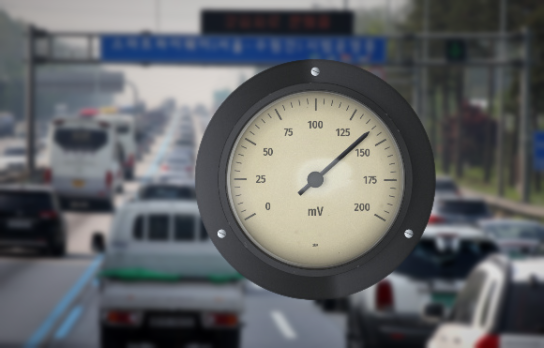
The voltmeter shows 140mV
